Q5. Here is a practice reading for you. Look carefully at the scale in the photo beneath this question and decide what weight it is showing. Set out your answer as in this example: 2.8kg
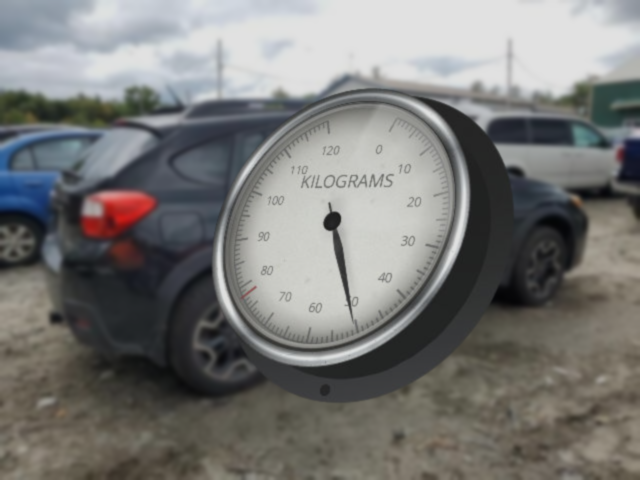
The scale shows 50kg
